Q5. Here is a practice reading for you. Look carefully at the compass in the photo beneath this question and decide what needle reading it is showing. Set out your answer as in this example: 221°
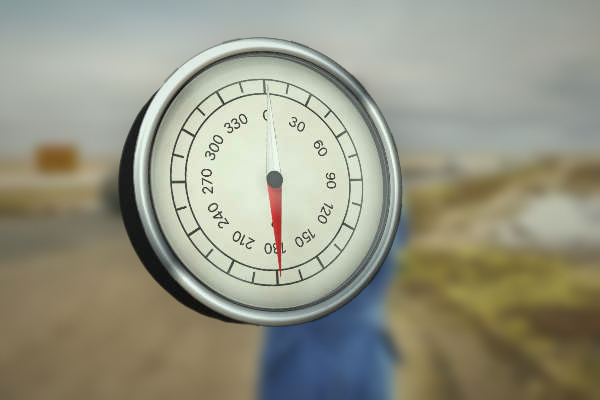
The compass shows 180°
